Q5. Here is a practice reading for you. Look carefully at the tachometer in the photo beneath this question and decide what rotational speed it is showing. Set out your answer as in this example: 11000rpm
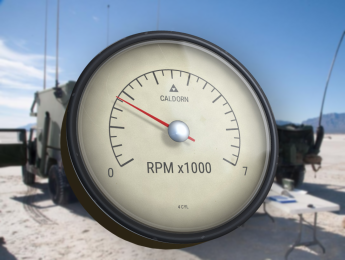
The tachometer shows 1750rpm
